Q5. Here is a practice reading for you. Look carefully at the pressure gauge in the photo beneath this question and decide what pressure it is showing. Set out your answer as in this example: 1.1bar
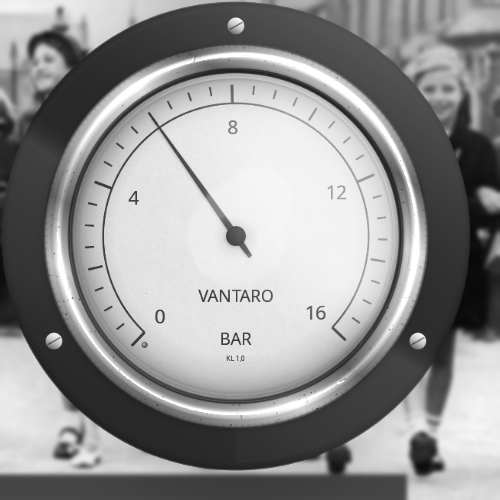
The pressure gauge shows 6bar
